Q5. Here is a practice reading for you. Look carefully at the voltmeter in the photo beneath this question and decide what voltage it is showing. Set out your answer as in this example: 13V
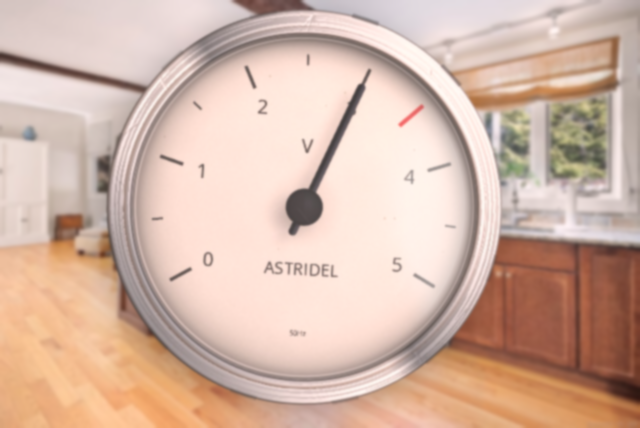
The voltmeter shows 3V
